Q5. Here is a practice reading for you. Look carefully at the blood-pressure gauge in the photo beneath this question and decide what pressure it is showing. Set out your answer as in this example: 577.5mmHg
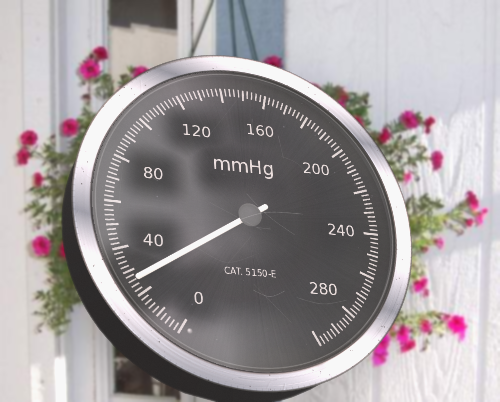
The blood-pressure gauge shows 26mmHg
